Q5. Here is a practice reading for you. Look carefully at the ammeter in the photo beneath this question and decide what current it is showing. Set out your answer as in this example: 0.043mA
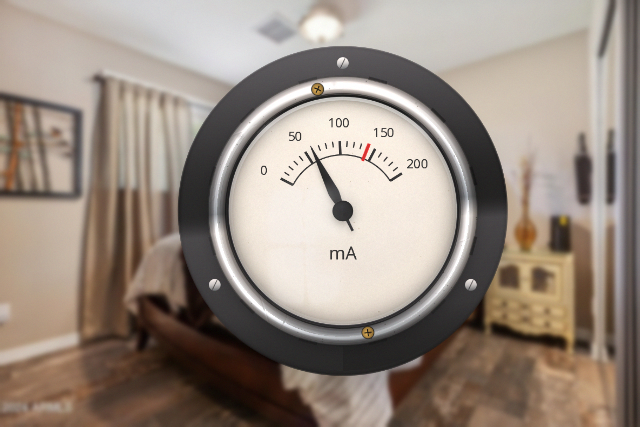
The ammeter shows 60mA
